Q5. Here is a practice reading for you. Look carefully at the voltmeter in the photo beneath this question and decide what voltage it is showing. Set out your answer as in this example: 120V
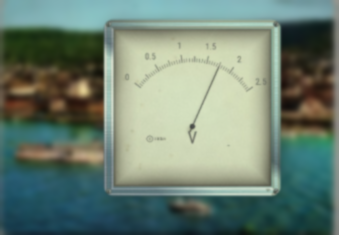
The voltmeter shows 1.75V
